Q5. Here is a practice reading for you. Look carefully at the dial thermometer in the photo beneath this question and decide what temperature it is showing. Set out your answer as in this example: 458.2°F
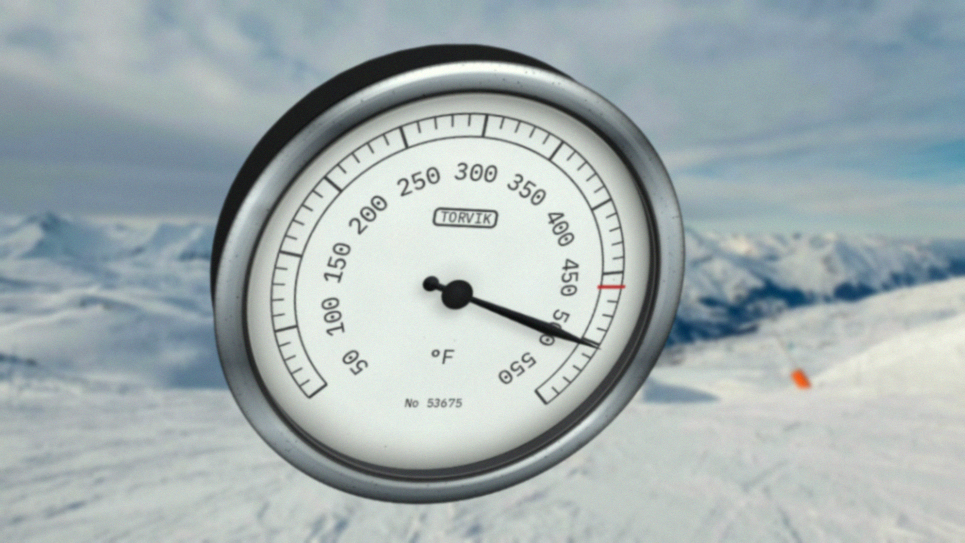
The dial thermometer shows 500°F
